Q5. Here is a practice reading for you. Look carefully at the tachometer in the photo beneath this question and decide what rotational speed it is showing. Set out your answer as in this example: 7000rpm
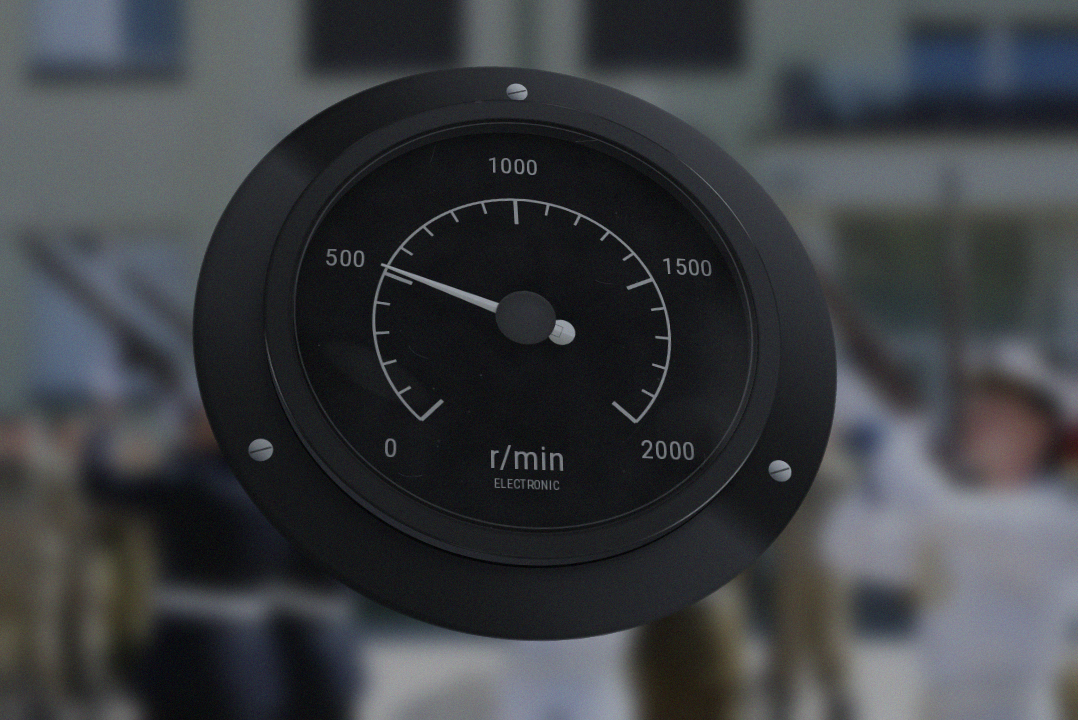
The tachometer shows 500rpm
